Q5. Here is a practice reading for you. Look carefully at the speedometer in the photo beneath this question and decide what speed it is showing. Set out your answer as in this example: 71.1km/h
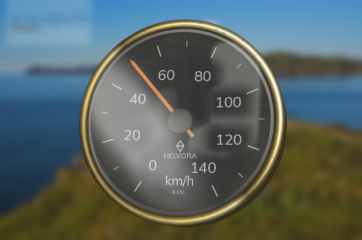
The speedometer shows 50km/h
